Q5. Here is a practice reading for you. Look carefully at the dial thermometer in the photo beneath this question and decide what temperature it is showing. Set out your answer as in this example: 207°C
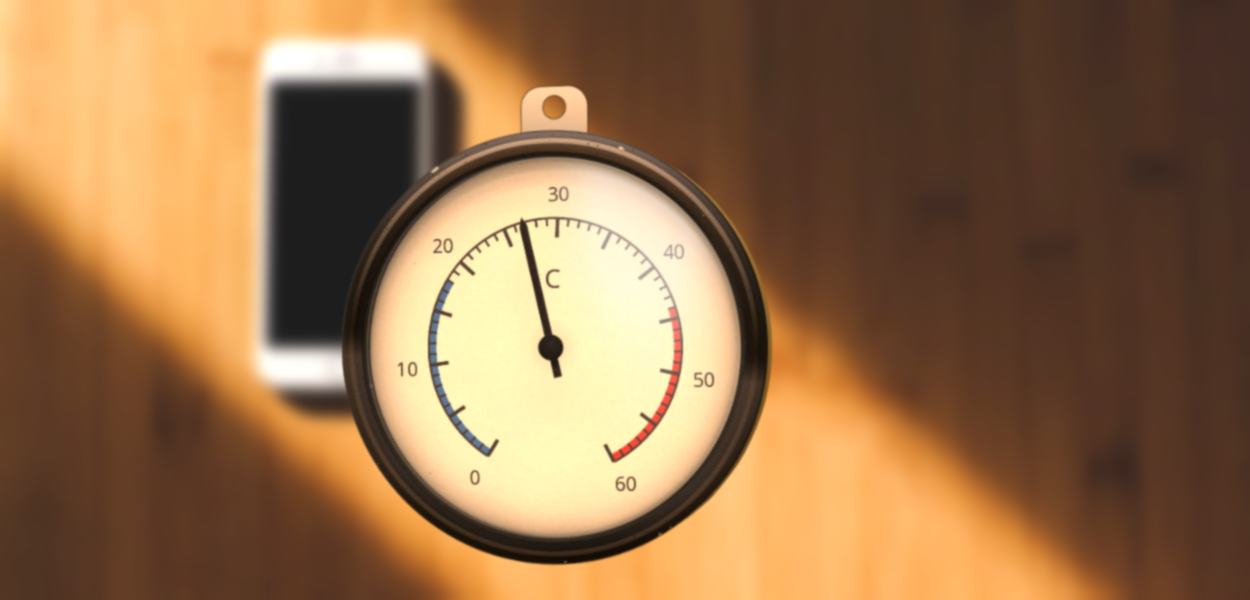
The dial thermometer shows 27°C
